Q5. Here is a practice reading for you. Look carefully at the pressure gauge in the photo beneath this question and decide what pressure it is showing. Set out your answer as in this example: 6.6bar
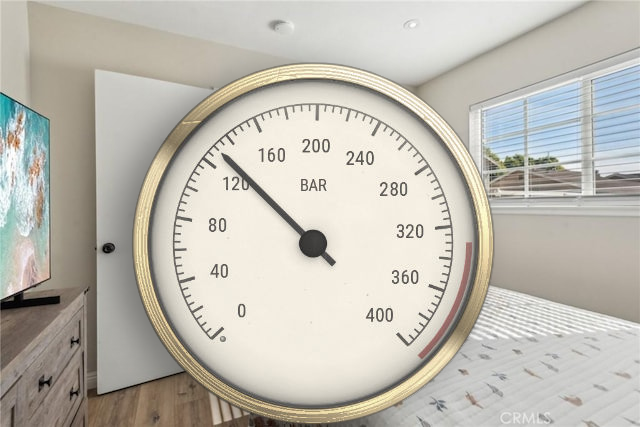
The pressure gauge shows 130bar
